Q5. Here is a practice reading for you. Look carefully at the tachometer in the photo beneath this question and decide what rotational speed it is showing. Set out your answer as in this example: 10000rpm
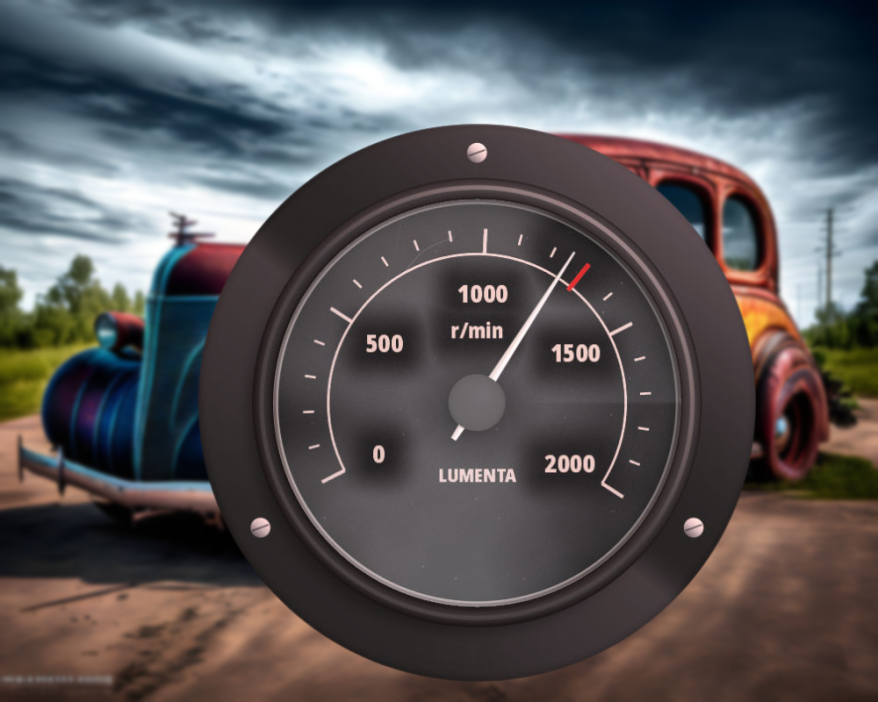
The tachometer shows 1250rpm
